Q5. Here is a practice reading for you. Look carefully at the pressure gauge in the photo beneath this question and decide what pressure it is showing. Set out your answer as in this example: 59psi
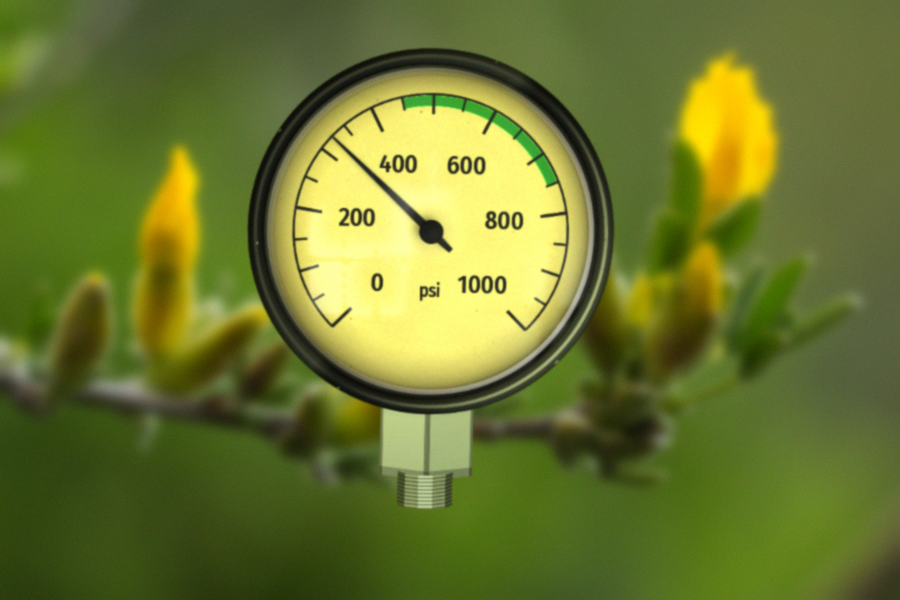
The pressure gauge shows 325psi
